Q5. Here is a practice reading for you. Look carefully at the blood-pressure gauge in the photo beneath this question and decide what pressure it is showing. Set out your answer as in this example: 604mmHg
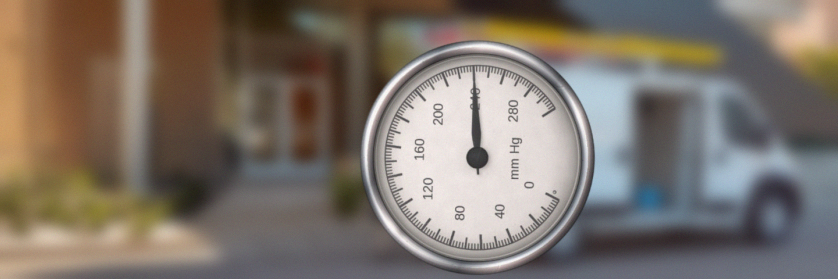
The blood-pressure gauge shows 240mmHg
